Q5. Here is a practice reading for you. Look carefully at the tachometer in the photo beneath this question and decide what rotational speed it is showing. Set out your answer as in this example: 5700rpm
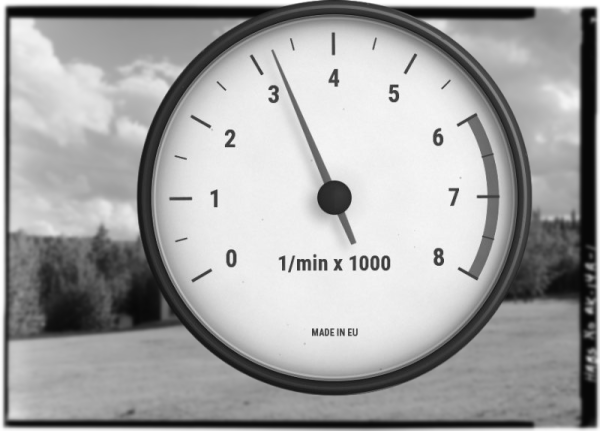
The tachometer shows 3250rpm
